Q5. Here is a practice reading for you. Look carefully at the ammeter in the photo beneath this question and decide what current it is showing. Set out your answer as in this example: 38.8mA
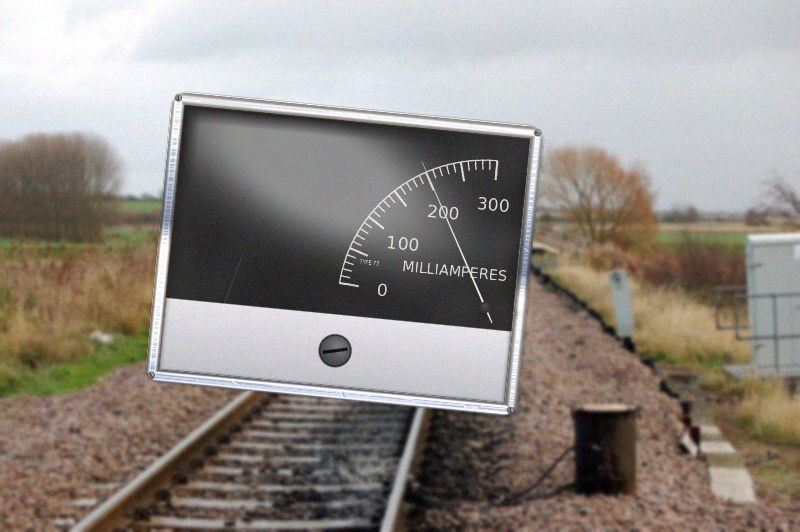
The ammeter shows 200mA
